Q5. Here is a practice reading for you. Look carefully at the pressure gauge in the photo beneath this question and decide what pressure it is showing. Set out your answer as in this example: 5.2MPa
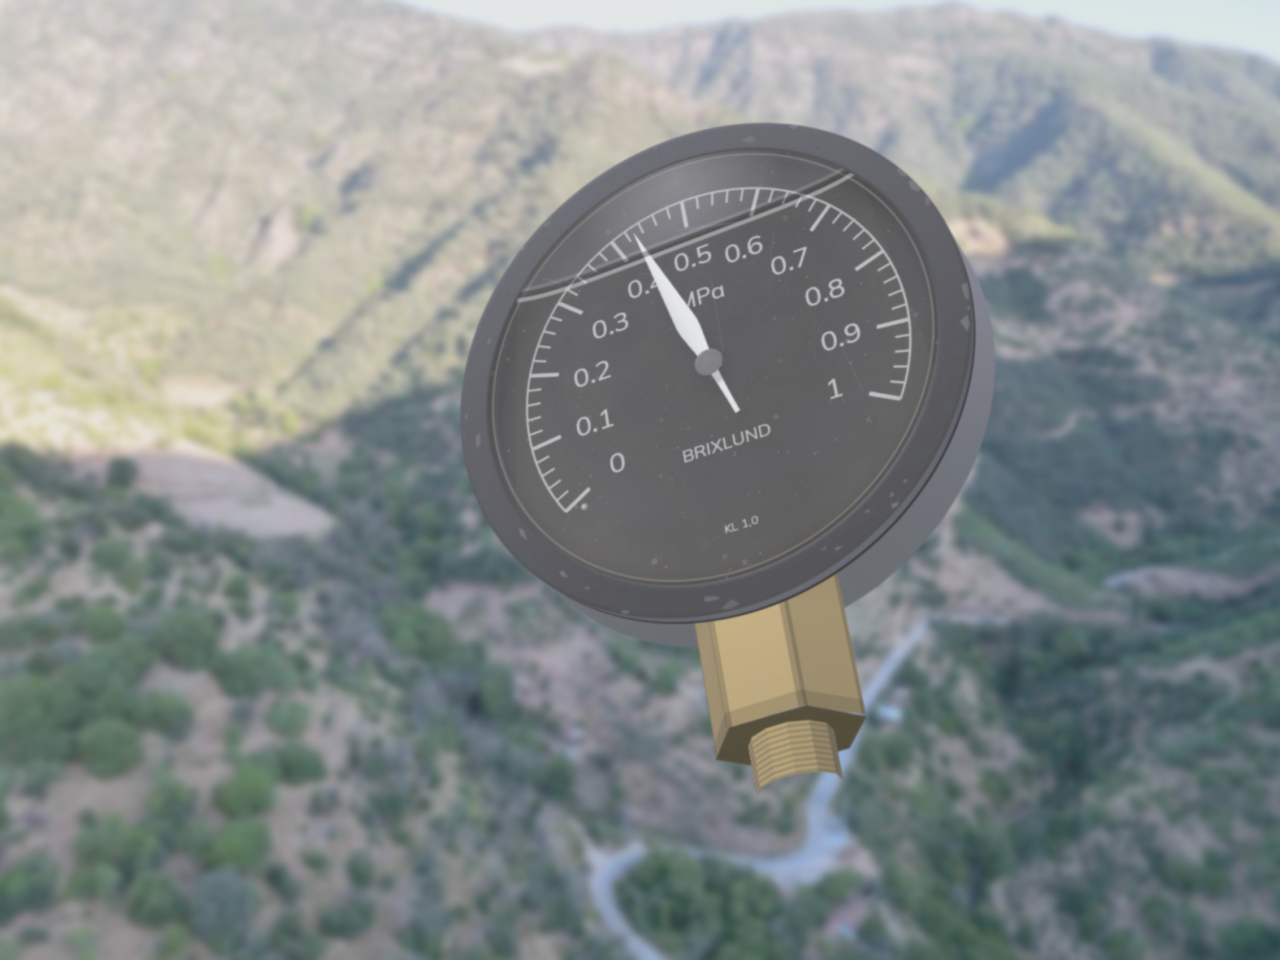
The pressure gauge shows 0.43MPa
